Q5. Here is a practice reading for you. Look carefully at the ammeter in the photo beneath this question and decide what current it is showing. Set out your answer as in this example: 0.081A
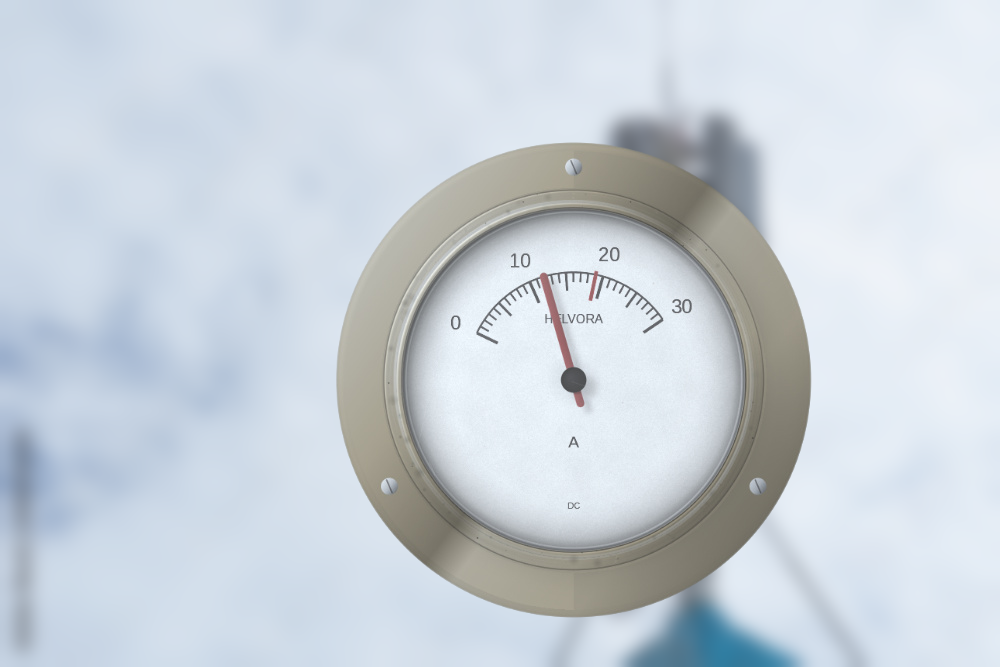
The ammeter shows 12A
